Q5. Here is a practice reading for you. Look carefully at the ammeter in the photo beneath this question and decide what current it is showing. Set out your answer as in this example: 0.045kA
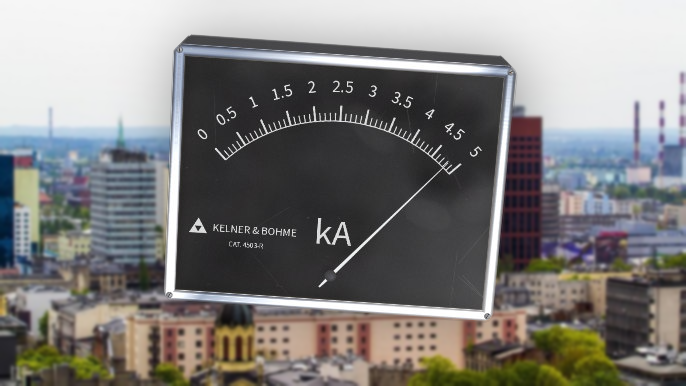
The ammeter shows 4.8kA
